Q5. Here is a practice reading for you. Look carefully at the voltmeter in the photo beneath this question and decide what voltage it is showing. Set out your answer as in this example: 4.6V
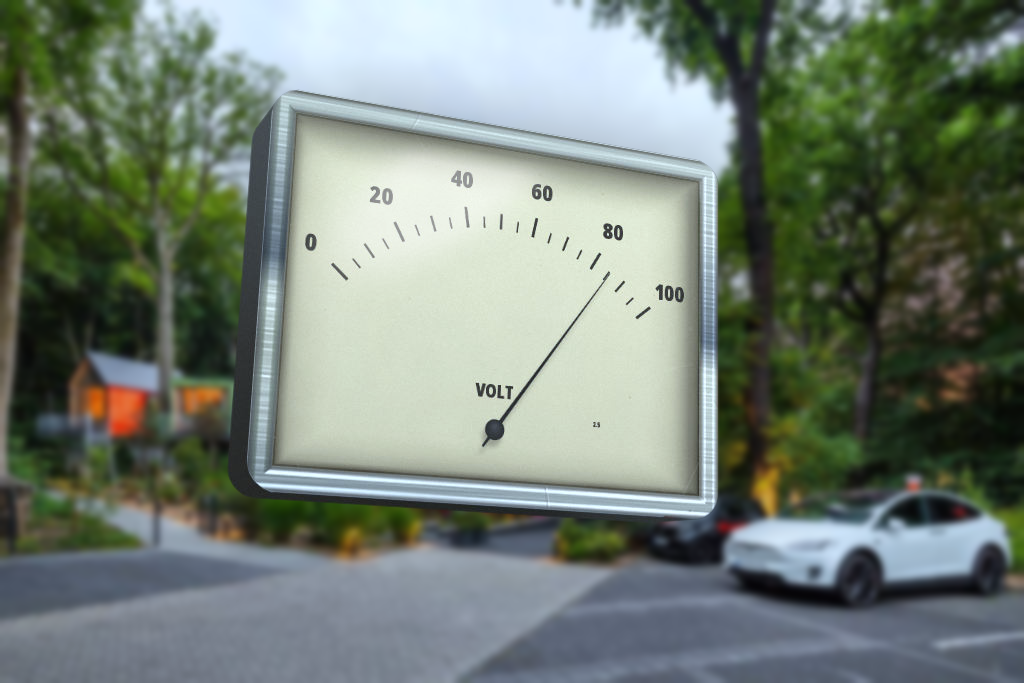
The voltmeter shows 85V
